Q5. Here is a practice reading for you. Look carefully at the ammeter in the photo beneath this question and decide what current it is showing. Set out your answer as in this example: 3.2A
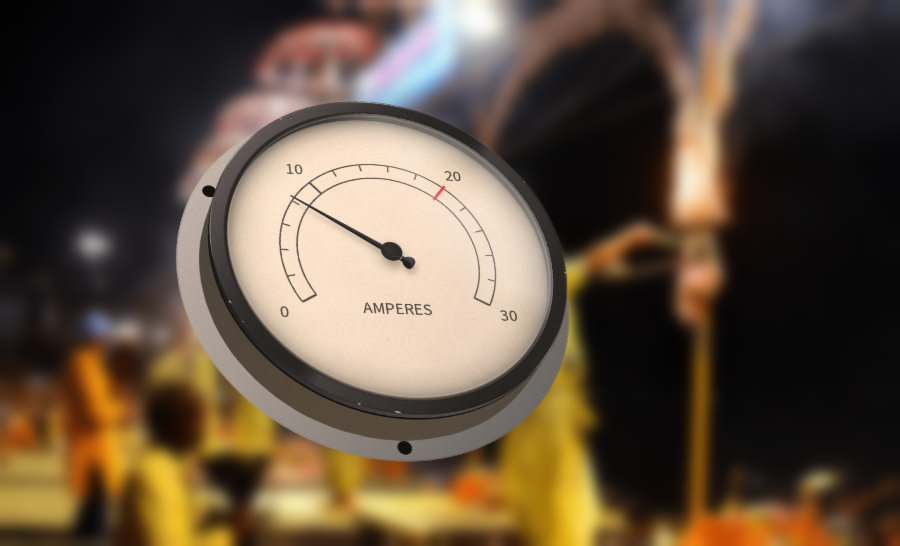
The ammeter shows 8A
